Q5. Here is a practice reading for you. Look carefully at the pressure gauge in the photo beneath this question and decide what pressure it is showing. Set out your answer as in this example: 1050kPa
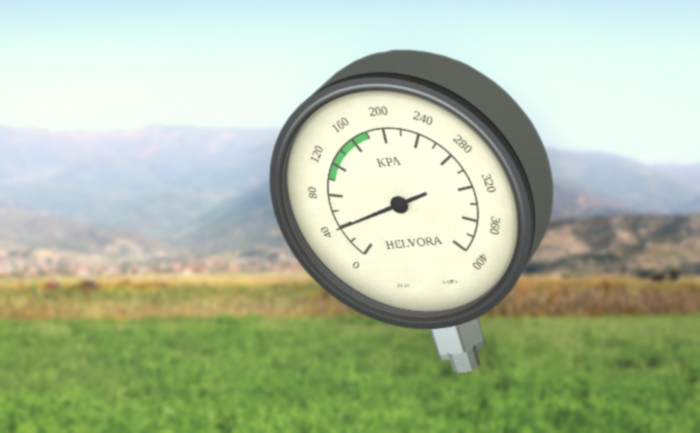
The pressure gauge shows 40kPa
